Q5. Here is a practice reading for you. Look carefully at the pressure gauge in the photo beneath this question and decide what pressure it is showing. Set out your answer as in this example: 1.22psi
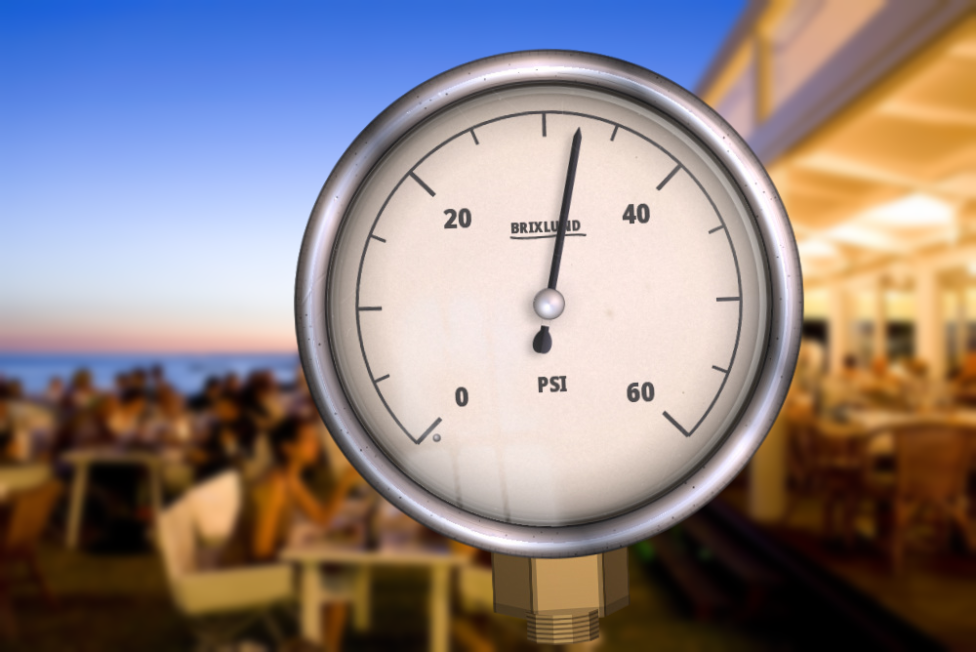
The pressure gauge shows 32.5psi
